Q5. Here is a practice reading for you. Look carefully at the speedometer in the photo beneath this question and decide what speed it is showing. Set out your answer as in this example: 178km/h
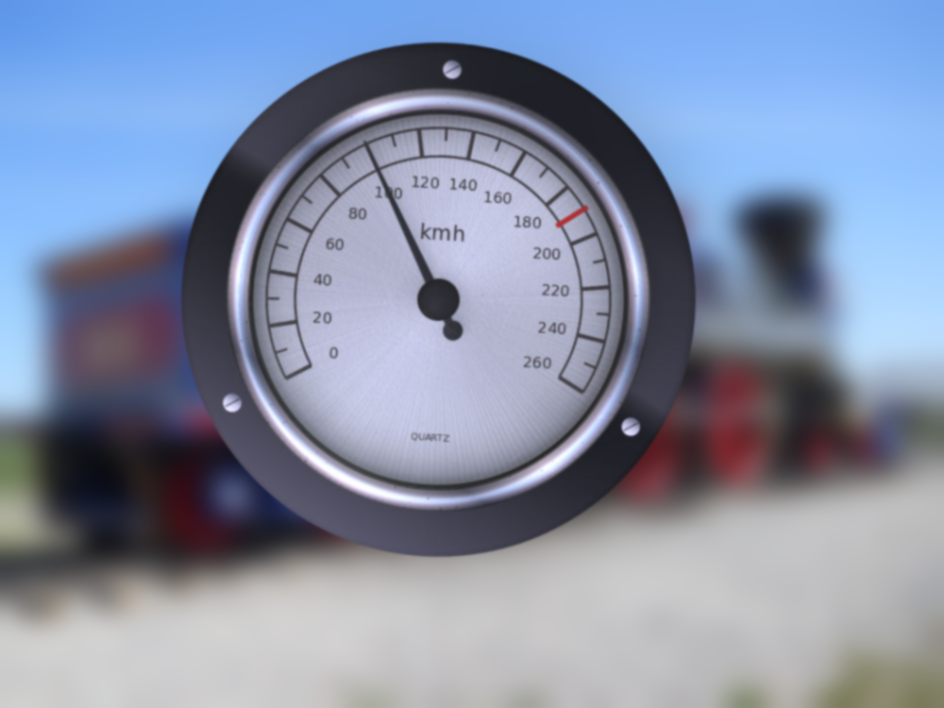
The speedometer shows 100km/h
